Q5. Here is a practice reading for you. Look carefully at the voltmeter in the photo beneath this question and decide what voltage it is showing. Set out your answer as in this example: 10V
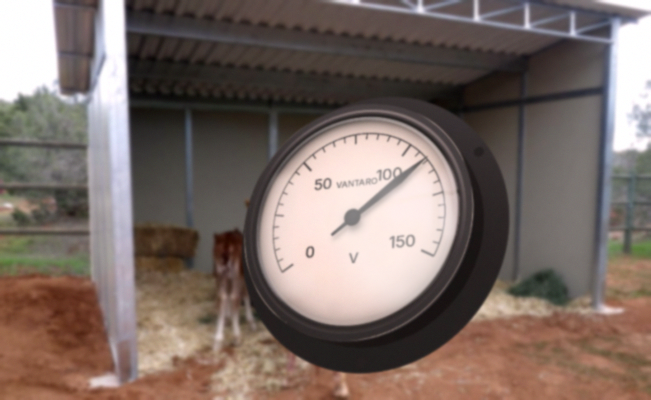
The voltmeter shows 110V
